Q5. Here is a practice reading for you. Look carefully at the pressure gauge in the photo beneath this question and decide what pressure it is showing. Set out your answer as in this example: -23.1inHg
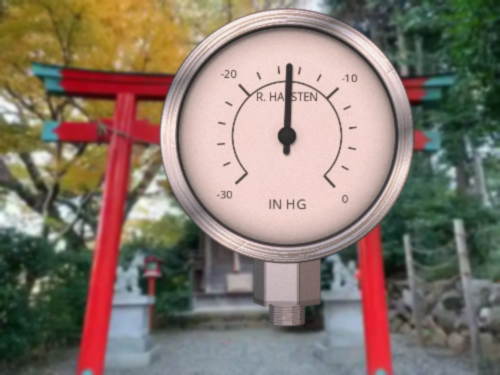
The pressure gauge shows -15inHg
